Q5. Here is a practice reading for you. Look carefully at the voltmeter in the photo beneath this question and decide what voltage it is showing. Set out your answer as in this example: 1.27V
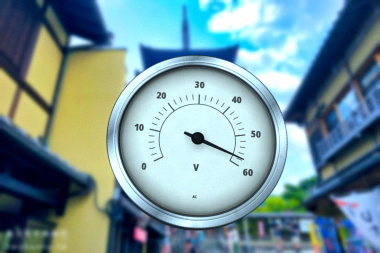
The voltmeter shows 58V
